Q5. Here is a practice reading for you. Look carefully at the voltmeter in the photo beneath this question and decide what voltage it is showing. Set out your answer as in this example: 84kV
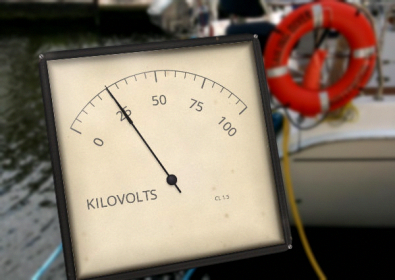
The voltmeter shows 25kV
